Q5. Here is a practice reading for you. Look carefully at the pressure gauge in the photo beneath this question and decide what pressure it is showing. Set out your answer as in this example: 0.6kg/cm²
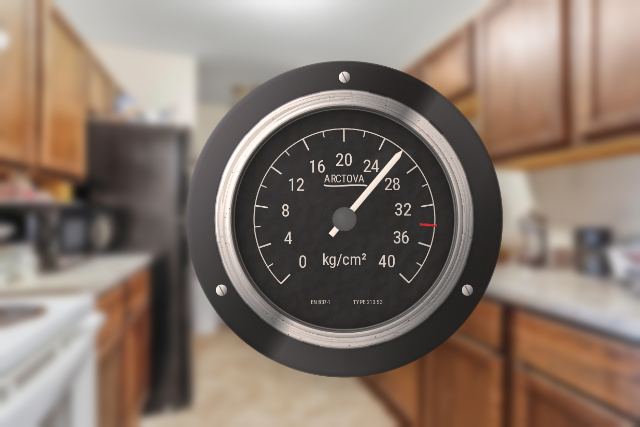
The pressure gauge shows 26kg/cm²
